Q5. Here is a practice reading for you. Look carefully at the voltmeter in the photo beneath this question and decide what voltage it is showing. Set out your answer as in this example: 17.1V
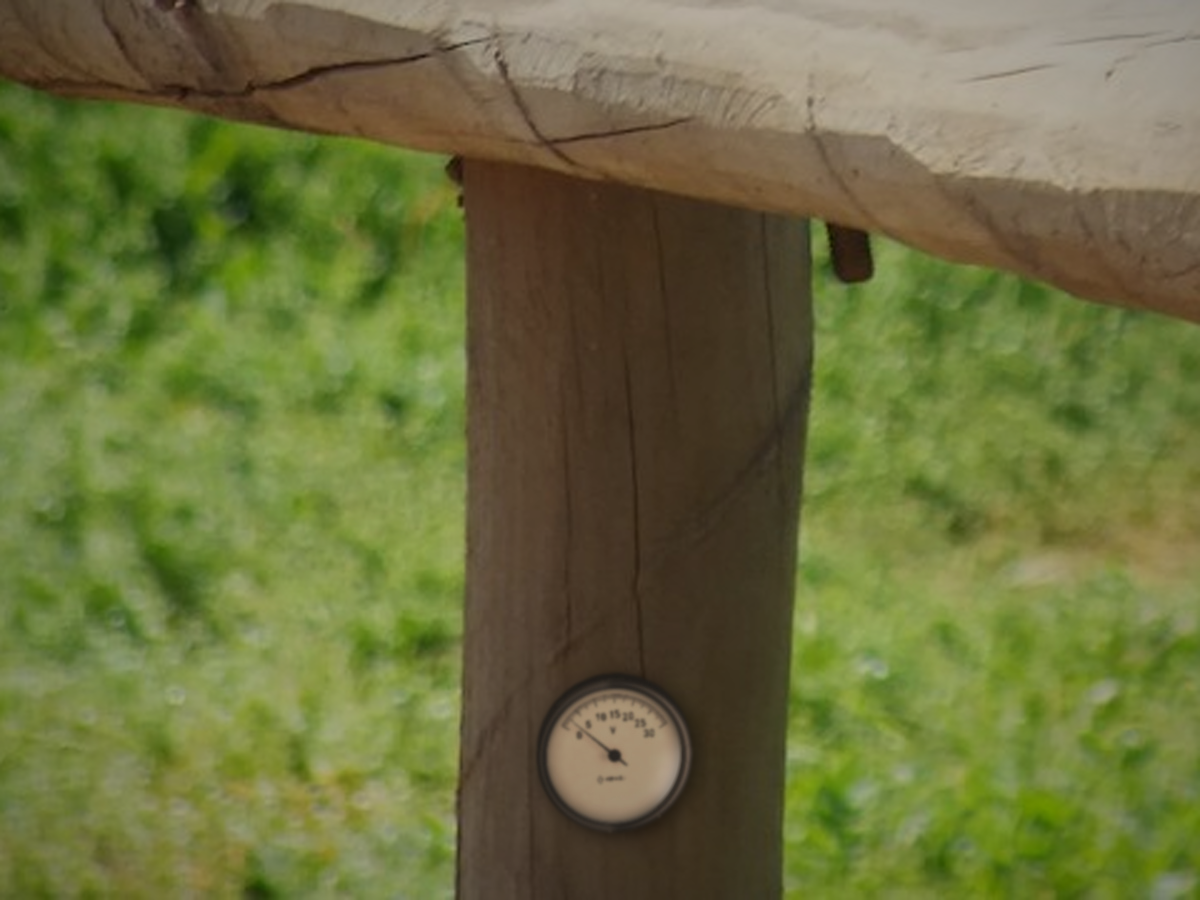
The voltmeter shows 2.5V
